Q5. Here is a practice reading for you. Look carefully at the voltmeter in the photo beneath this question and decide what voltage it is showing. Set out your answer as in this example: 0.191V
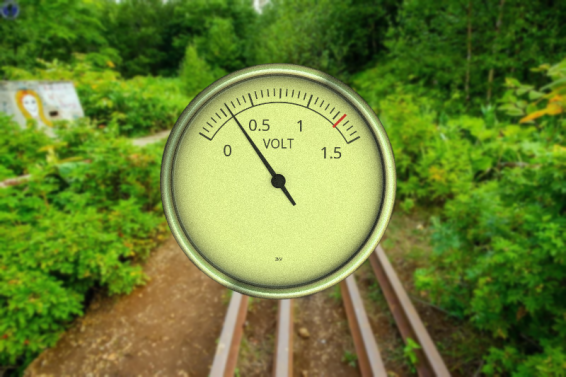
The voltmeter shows 0.3V
